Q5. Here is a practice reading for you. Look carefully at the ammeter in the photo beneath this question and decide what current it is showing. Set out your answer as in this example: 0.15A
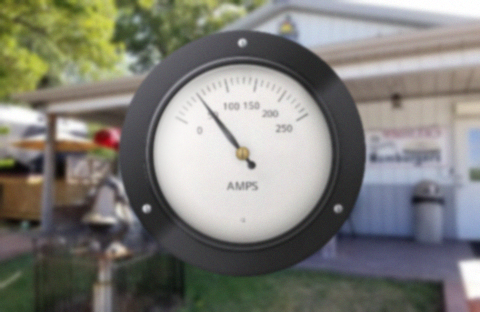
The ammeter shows 50A
